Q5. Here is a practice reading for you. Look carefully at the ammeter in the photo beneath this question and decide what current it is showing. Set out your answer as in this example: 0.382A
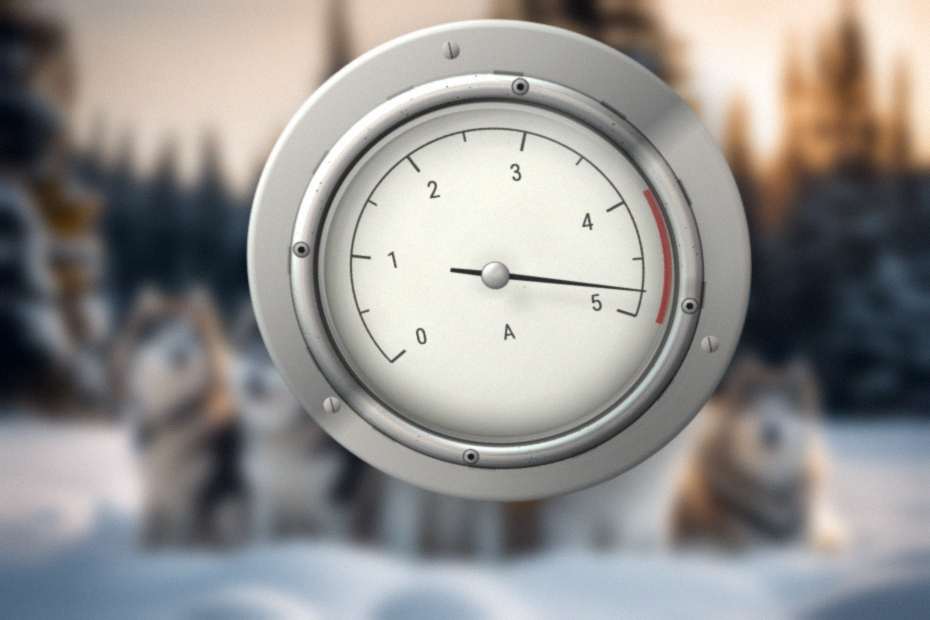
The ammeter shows 4.75A
